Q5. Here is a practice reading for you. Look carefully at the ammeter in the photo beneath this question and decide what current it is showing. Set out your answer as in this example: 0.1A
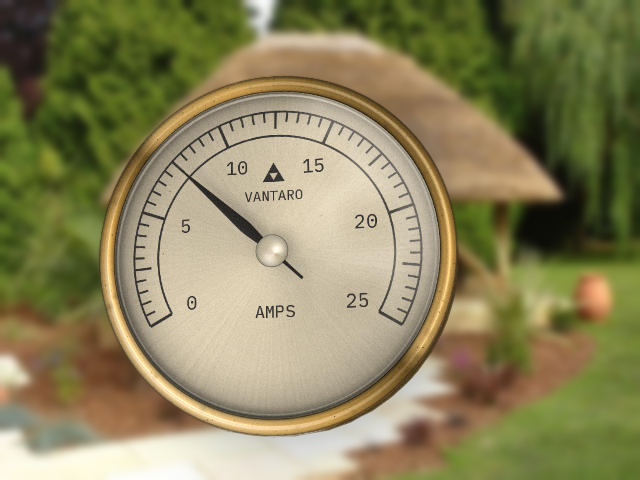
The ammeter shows 7.5A
